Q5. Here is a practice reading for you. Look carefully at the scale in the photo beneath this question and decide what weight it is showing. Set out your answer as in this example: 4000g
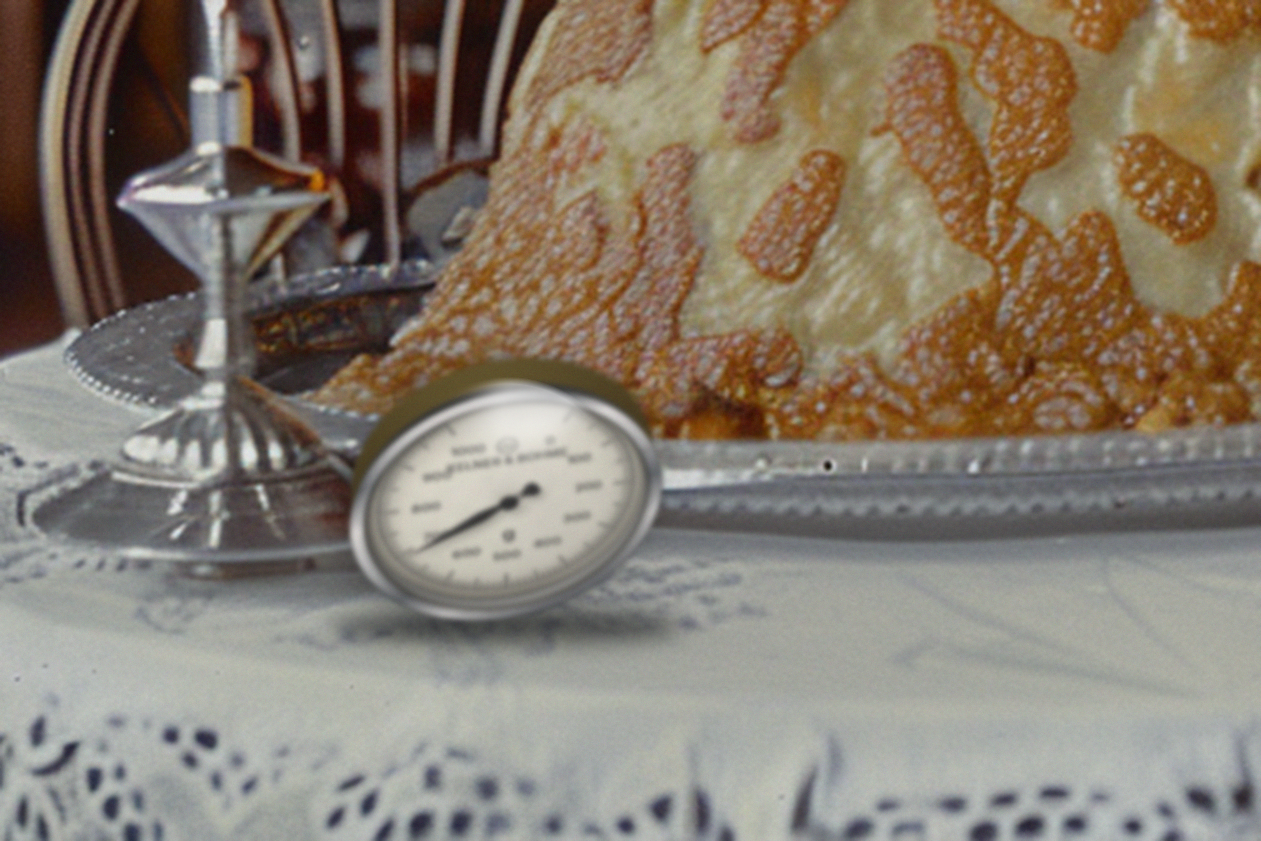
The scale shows 700g
